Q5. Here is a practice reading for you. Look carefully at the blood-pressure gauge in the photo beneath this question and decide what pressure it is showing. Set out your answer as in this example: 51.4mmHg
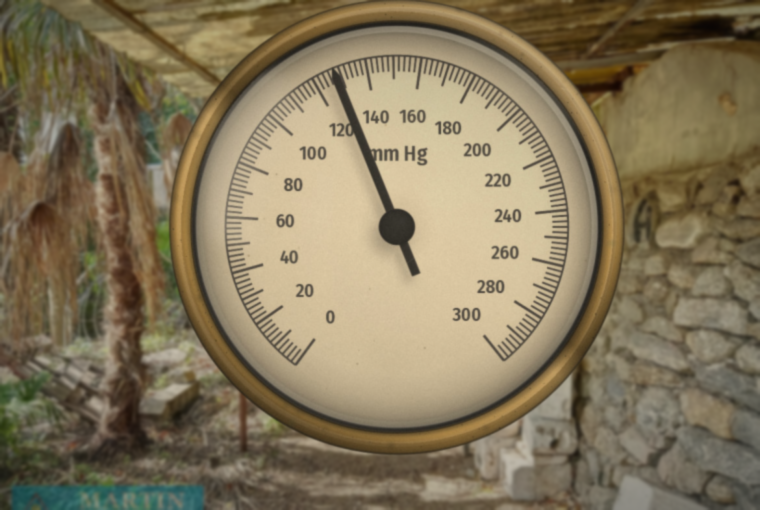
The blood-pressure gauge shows 128mmHg
